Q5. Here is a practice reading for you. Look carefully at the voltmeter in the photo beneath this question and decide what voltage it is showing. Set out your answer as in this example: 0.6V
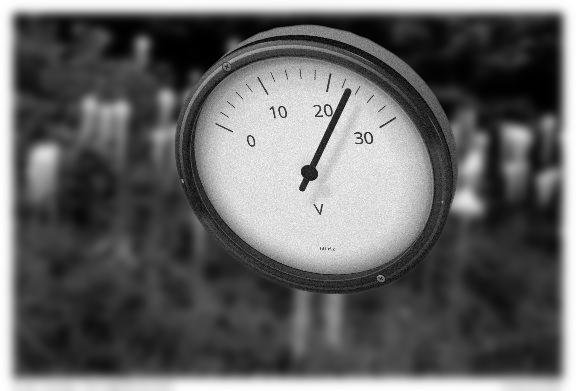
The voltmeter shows 23V
